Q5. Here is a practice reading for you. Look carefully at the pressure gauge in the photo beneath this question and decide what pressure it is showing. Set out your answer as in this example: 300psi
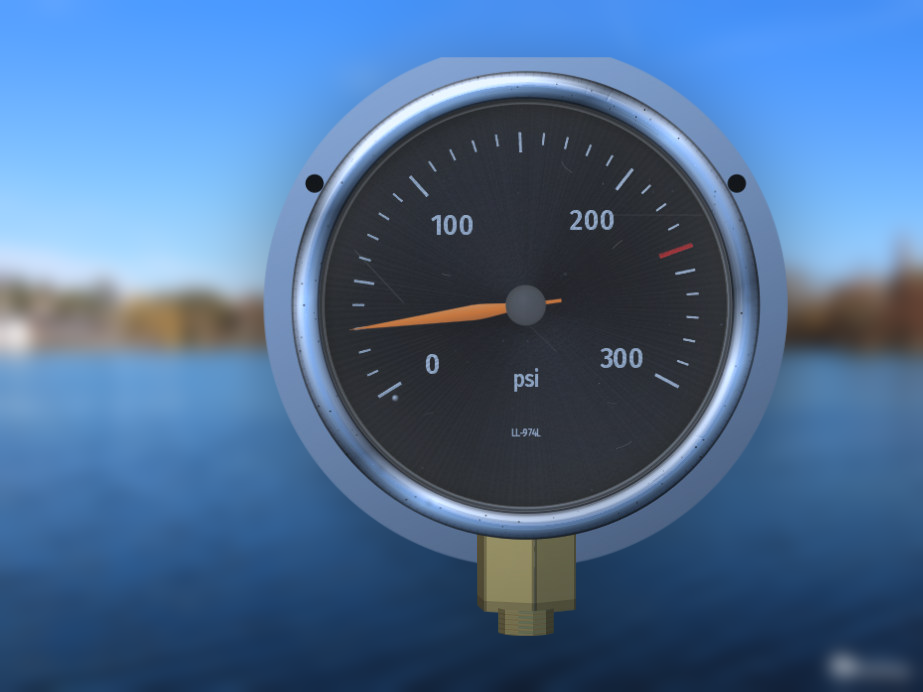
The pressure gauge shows 30psi
